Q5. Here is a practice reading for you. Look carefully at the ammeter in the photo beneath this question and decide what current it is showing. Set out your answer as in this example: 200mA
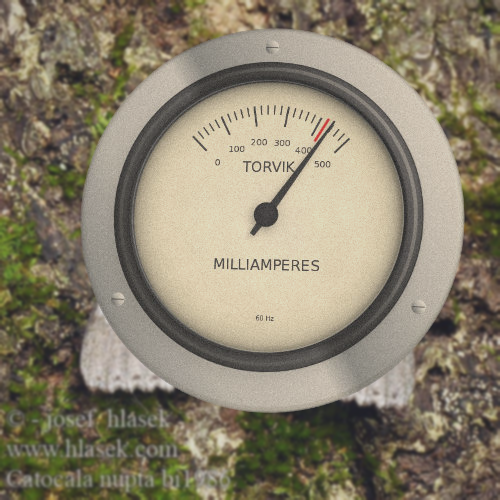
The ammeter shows 440mA
